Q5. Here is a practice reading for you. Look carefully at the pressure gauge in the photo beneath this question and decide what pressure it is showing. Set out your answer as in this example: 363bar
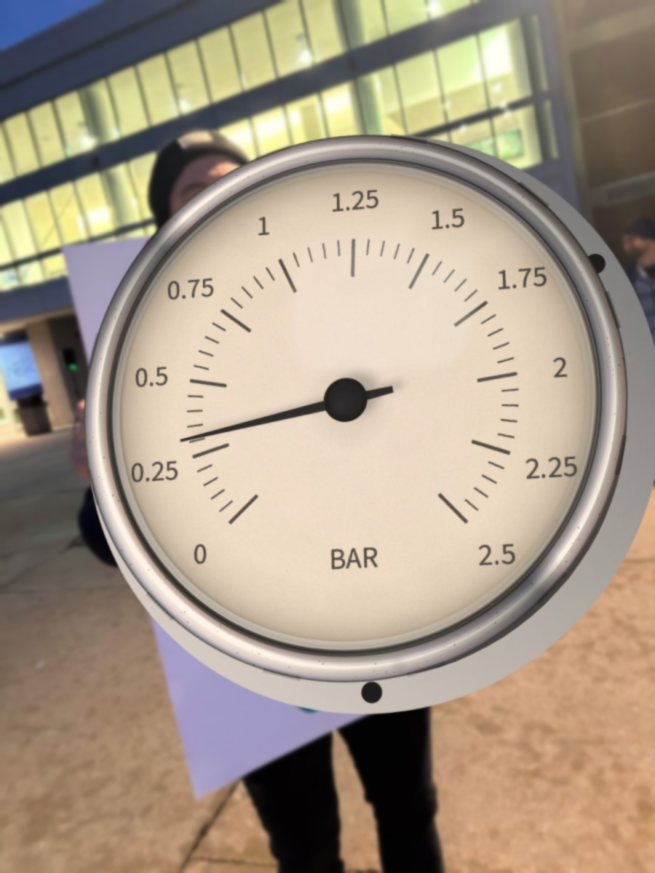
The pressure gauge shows 0.3bar
